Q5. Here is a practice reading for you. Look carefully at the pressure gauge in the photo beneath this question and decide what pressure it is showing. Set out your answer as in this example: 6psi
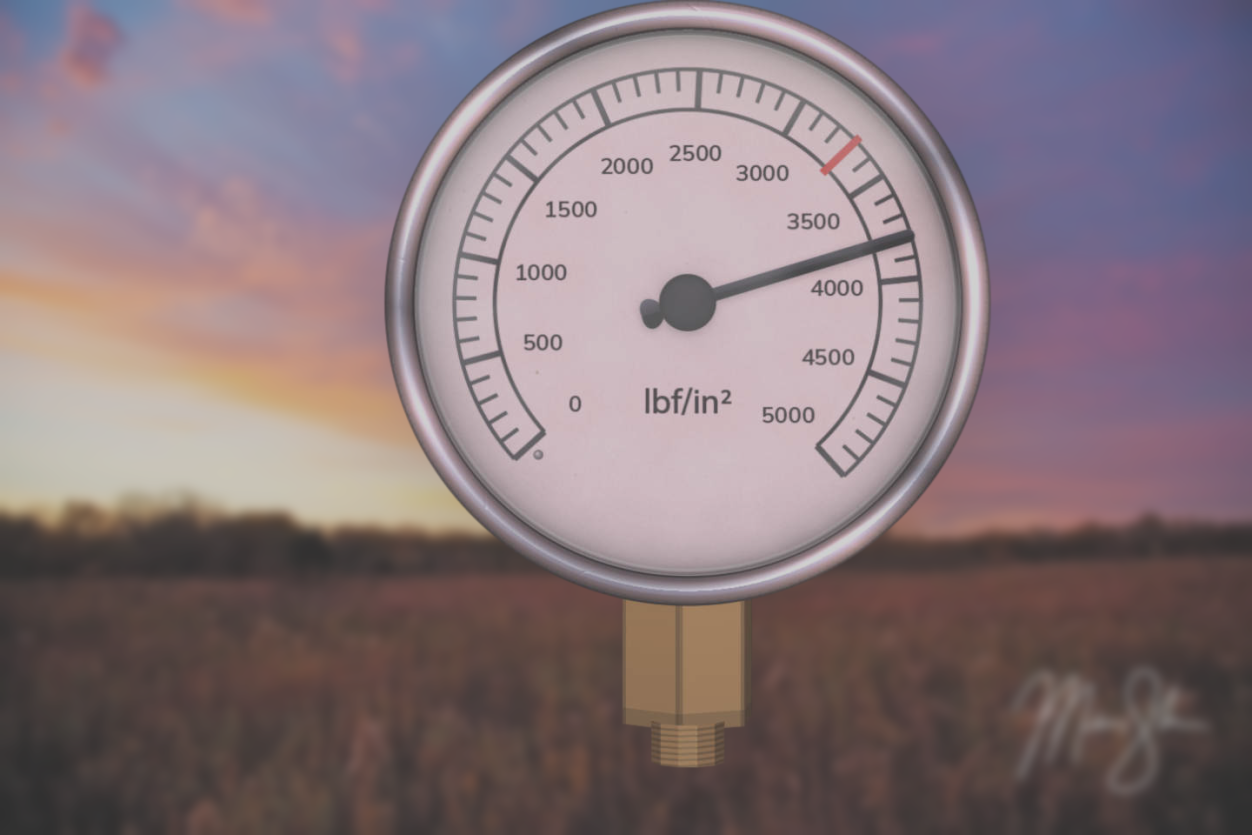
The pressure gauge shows 3800psi
